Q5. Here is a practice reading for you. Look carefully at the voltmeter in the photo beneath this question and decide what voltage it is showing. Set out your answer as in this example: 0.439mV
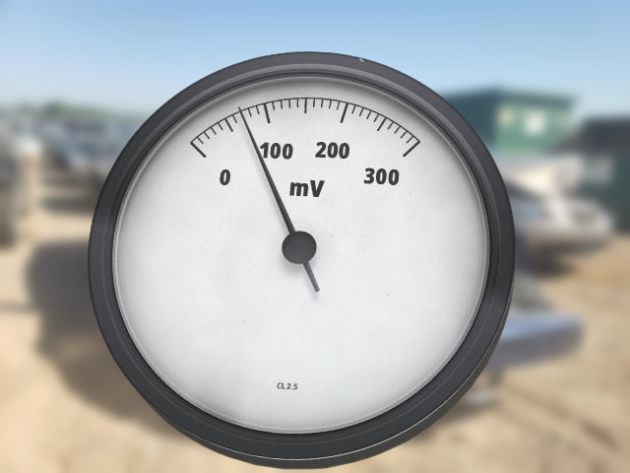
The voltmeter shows 70mV
